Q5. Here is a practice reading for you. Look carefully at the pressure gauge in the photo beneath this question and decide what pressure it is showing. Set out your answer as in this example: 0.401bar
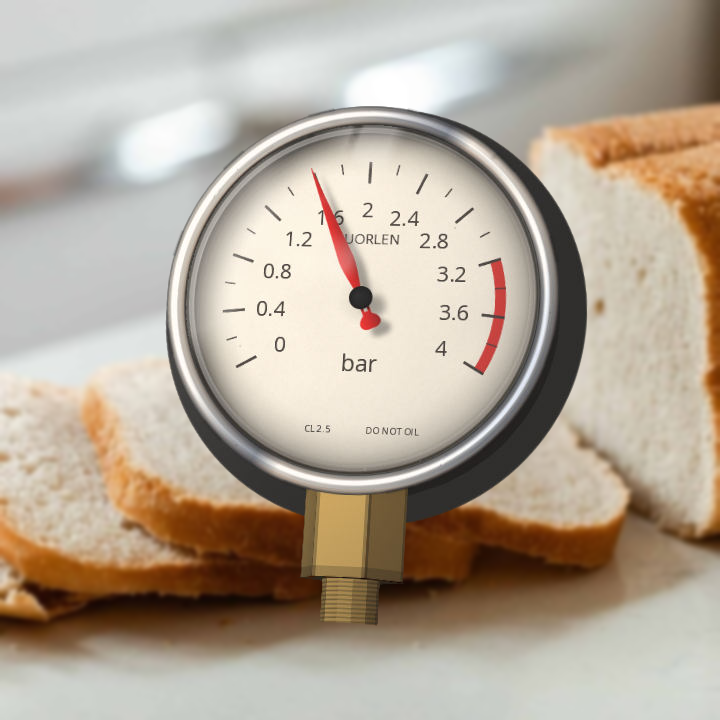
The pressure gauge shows 1.6bar
